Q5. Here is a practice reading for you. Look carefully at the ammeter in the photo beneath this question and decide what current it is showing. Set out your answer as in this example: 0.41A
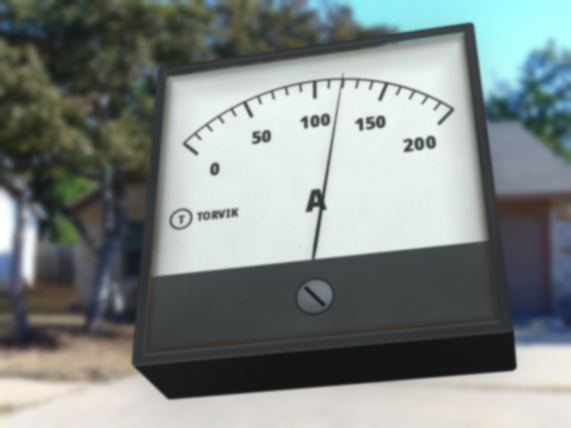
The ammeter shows 120A
